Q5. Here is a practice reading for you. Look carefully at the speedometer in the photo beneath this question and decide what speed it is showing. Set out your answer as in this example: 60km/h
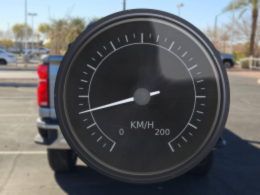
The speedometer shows 30km/h
